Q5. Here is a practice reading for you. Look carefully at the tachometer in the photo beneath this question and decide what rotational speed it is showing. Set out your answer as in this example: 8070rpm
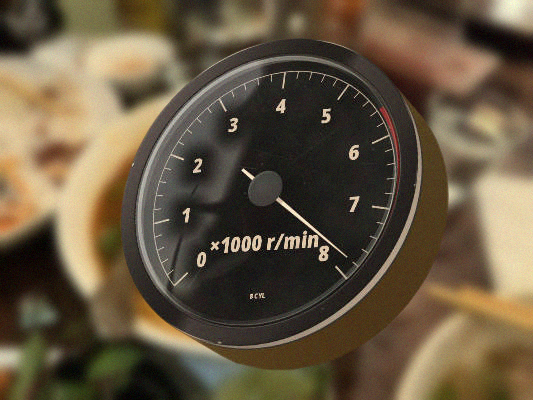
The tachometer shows 7800rpm
